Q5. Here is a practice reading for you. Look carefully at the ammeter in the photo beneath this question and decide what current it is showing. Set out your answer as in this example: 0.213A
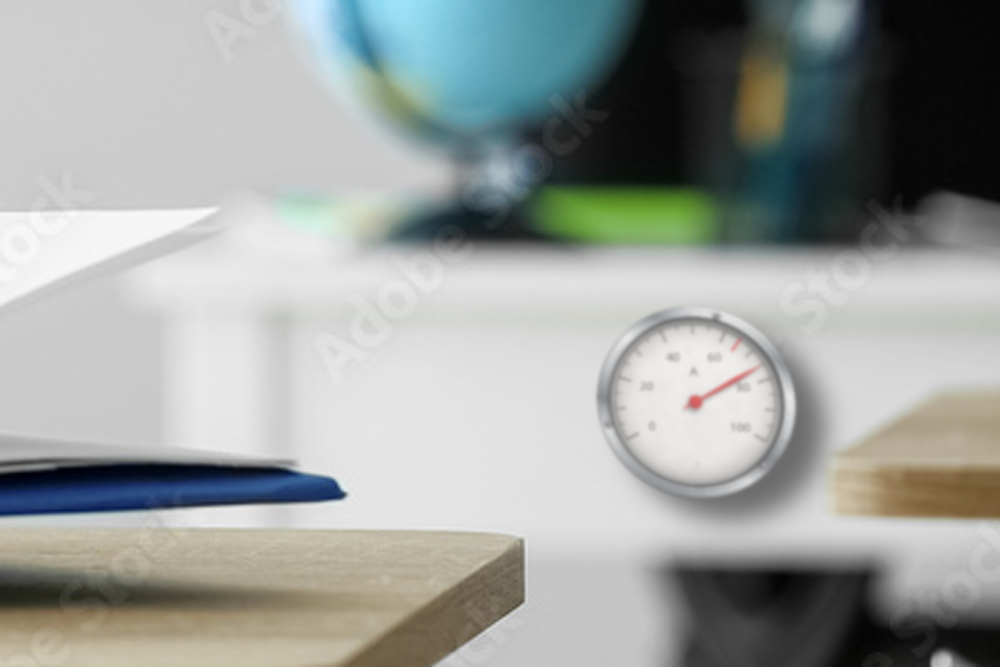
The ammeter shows 75A
